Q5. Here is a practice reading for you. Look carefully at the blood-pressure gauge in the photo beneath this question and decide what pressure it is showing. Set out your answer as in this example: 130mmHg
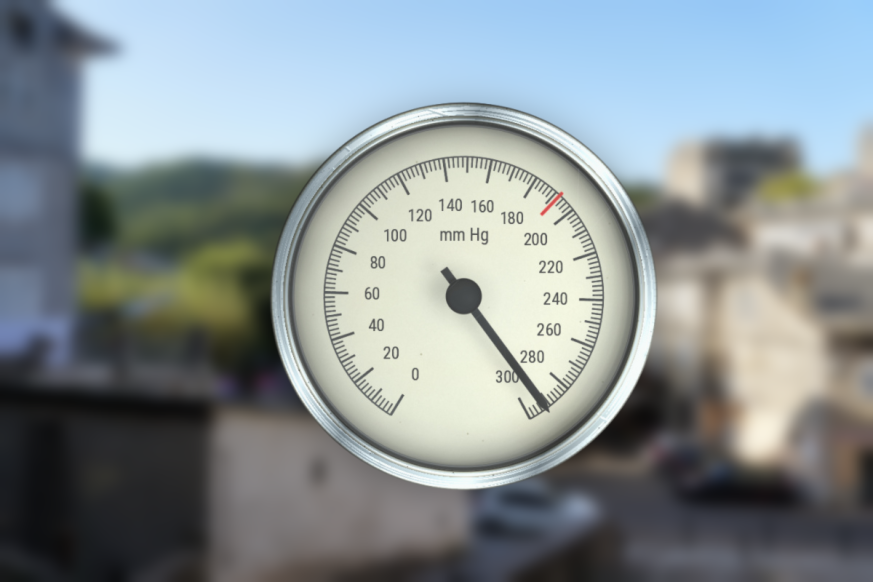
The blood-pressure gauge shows 292mmHg
